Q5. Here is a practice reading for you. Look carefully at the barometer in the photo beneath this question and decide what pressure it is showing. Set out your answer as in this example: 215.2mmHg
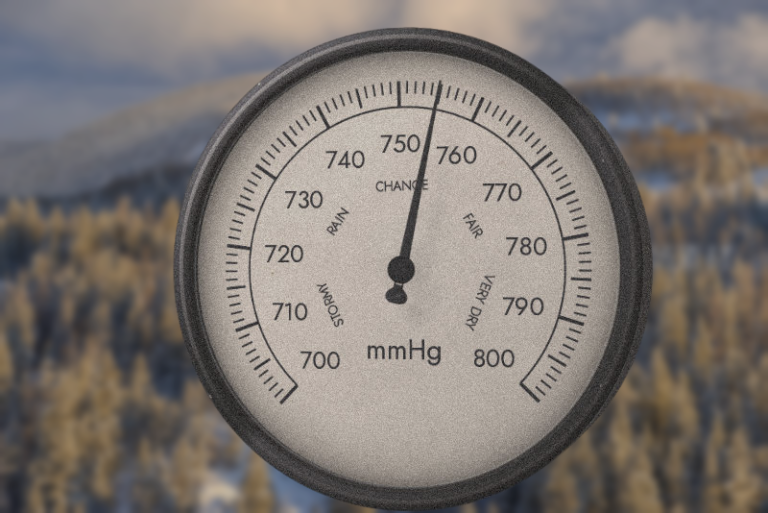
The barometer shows 755mmHg
